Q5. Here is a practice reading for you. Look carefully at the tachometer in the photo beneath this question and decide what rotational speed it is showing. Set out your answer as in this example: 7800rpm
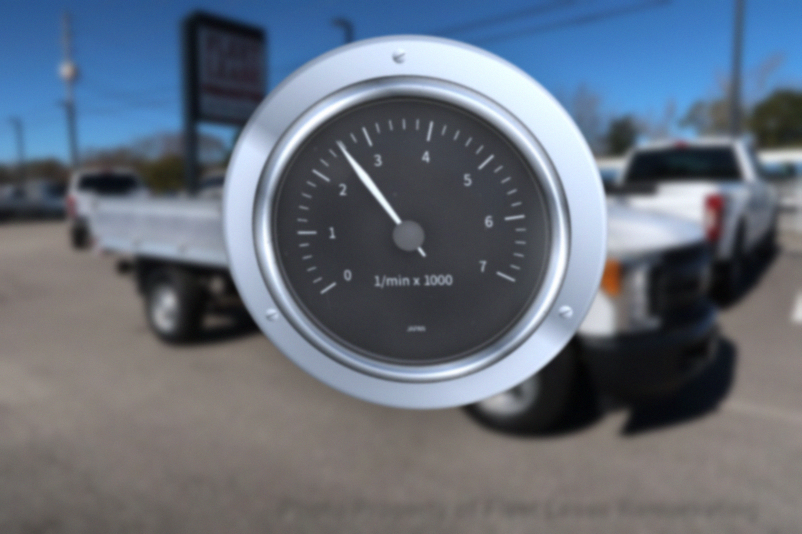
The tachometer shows 2600rpm
